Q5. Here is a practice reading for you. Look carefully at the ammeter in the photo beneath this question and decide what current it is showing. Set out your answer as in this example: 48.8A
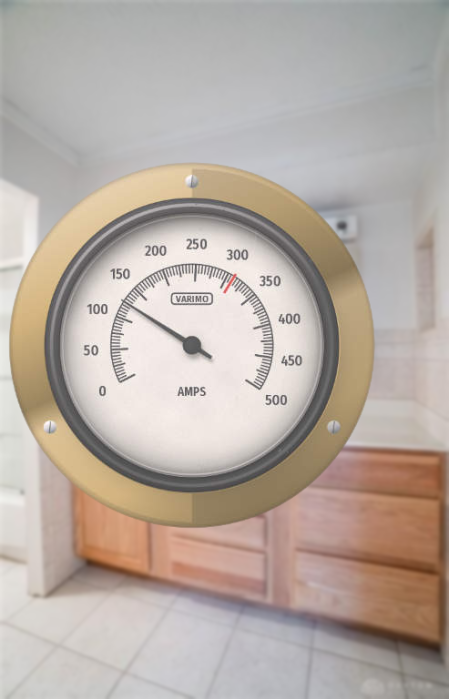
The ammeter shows 125A
